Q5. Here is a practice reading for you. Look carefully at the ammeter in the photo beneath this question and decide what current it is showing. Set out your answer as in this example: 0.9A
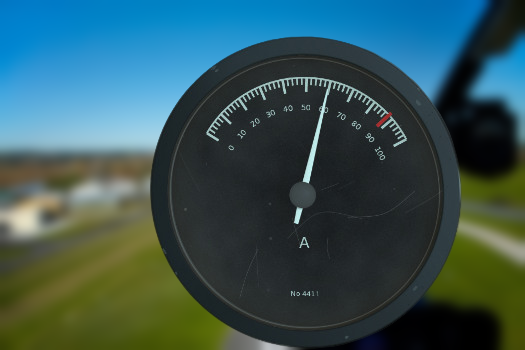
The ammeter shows 60A
